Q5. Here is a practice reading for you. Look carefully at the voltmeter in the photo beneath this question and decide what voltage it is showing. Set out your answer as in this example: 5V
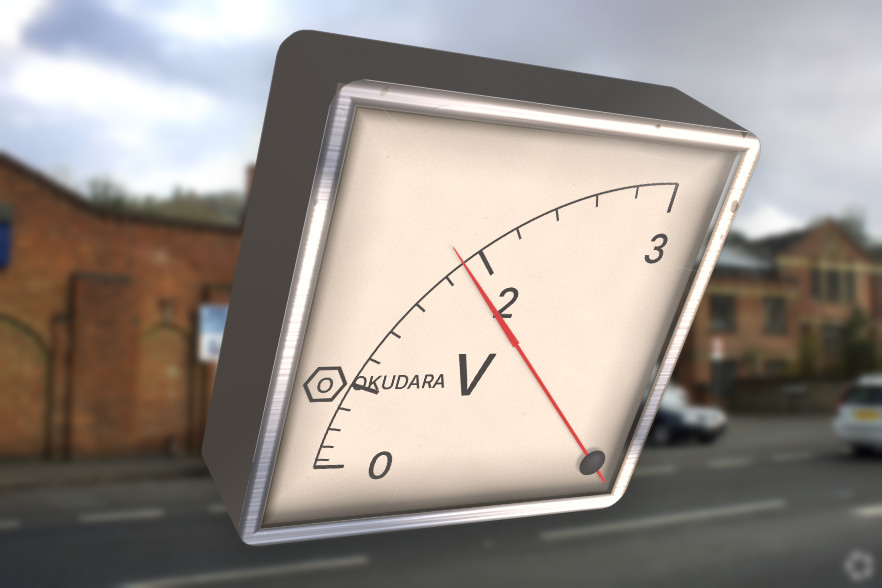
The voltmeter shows 1.9V
